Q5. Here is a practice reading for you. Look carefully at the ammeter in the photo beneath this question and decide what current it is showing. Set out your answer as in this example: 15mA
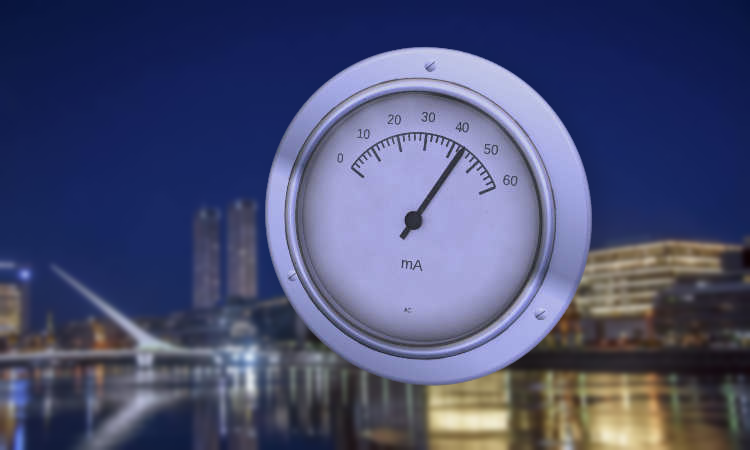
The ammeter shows 44mA
